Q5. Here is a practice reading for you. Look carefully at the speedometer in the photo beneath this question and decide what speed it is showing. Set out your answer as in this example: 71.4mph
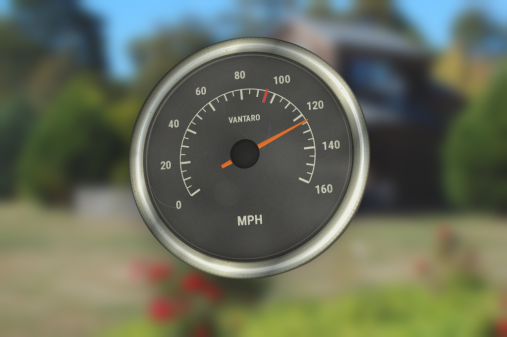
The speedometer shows 125mph
